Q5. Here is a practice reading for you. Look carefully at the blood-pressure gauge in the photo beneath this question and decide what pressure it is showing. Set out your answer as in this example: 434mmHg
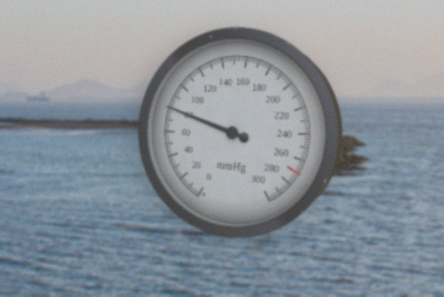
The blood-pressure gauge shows 80mmHg
